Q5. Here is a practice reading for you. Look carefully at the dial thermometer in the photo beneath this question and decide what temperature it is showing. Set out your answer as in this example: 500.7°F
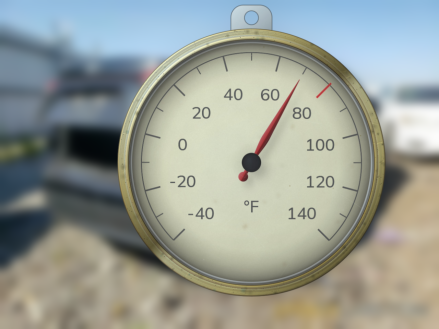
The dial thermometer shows 70°F
